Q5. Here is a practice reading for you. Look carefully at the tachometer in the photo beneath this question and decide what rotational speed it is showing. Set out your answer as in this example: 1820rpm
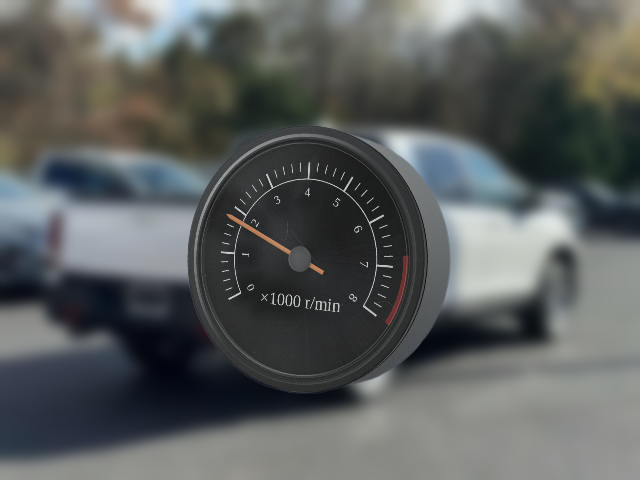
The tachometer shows 1800rpm
